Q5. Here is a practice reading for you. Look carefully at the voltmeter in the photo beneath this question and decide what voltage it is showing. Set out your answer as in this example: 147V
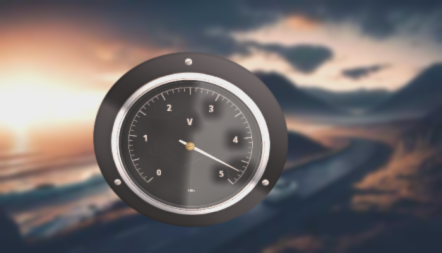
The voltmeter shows 4.7V
